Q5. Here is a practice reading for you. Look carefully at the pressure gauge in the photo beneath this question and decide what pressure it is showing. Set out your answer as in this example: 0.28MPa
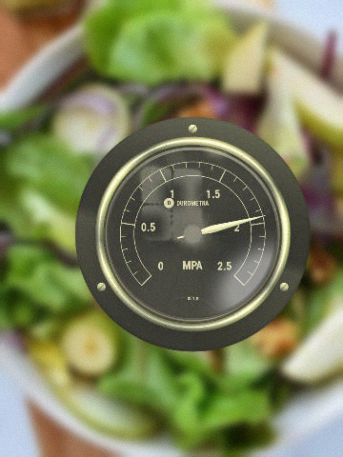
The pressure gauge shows 1.95MPa
